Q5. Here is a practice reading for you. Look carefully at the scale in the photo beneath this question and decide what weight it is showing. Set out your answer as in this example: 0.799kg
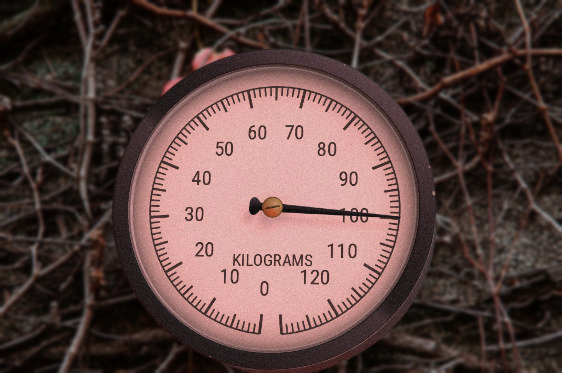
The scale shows 100kg
